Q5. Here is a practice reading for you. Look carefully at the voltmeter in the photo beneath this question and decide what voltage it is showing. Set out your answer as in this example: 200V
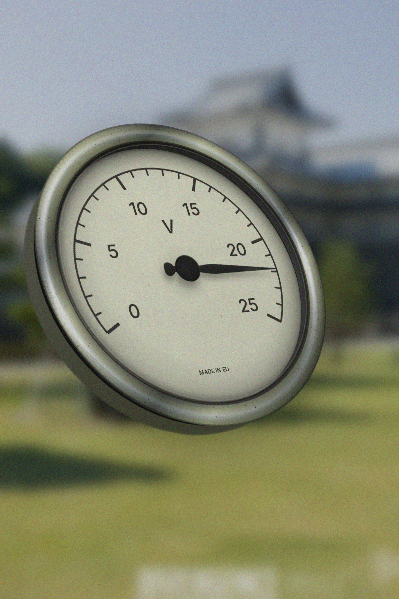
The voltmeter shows 22V
